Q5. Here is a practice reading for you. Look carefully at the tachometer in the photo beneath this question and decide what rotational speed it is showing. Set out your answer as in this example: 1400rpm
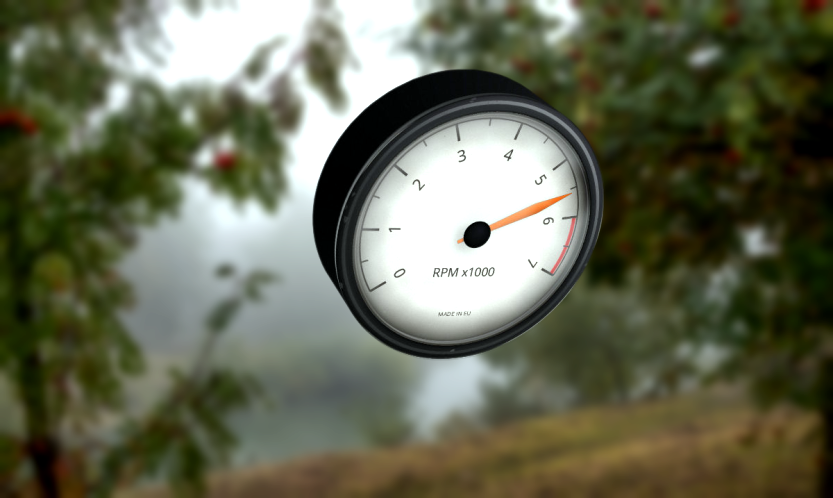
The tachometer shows 5500rpm
